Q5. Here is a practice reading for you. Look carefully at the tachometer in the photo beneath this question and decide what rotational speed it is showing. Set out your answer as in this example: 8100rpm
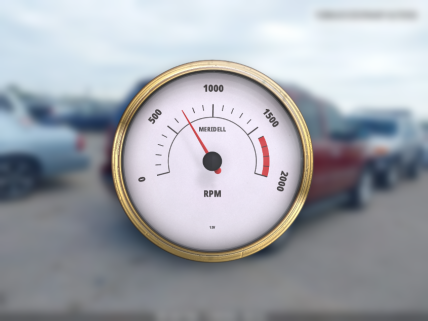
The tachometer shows 700rpm
